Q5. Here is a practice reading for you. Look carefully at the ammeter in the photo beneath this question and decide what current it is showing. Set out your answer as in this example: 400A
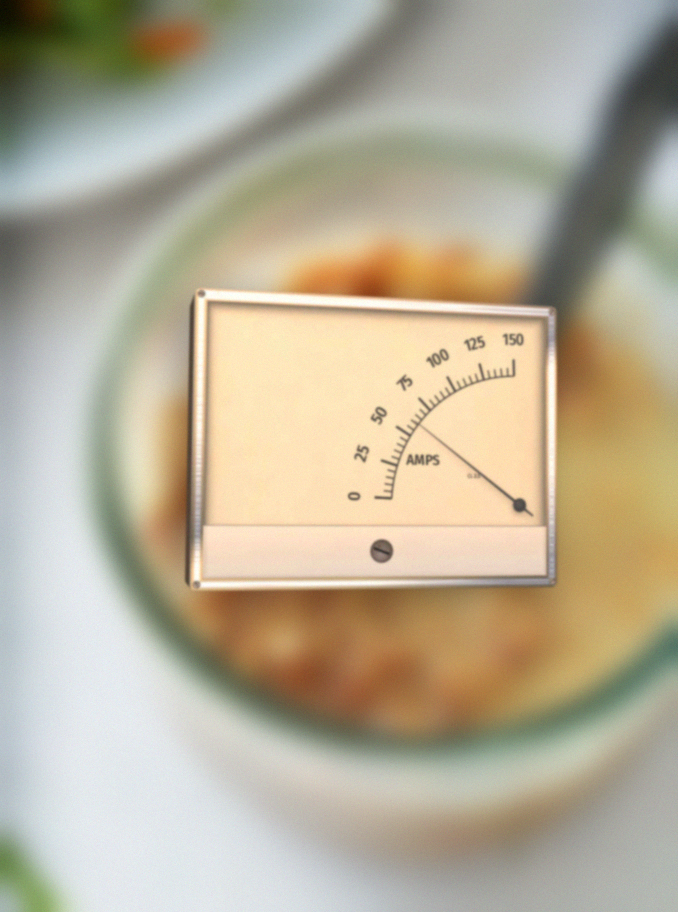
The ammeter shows 60A
